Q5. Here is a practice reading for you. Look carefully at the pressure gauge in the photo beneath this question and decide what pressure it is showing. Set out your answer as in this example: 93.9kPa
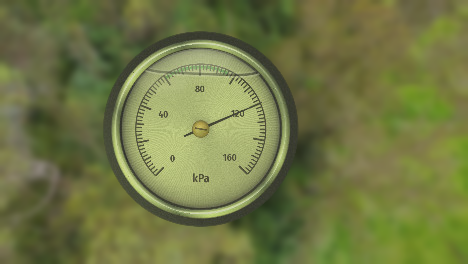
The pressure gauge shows 120kPa
